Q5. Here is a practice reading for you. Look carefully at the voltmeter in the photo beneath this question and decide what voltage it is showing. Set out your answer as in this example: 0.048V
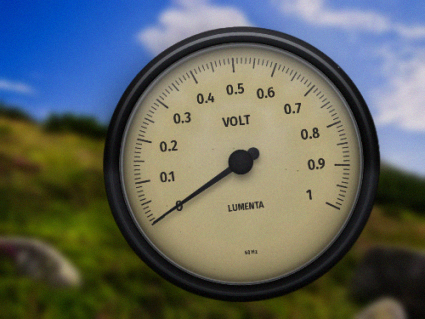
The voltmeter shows 0V
